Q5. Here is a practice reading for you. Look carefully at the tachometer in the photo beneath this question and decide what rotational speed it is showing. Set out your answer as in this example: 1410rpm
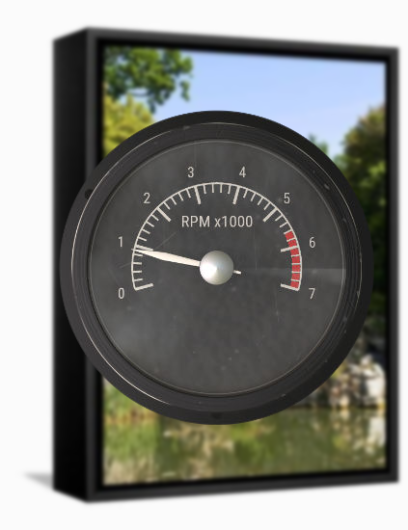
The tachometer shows 900rpm
